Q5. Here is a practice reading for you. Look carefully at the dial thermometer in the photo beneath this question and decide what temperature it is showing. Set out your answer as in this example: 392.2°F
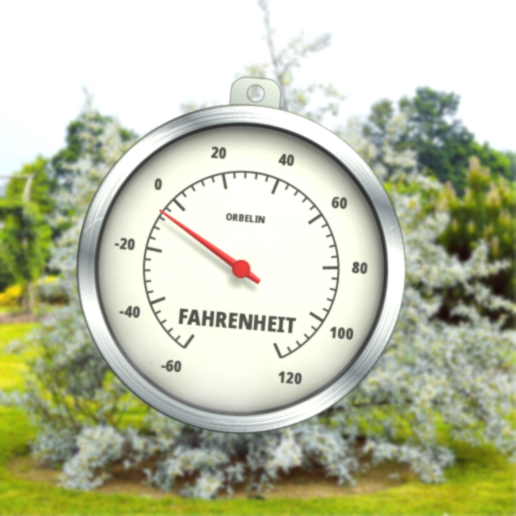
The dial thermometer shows -6°F
